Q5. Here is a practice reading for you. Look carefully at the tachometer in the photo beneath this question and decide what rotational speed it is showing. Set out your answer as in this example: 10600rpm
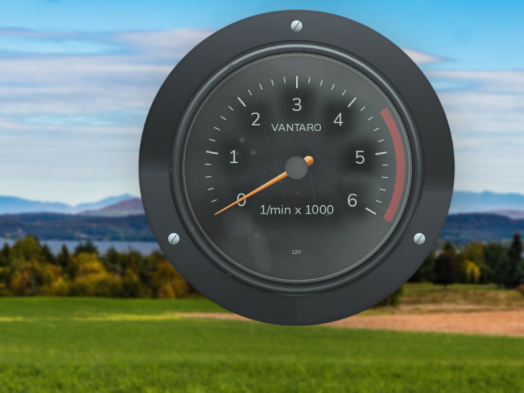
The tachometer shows 0rpm
